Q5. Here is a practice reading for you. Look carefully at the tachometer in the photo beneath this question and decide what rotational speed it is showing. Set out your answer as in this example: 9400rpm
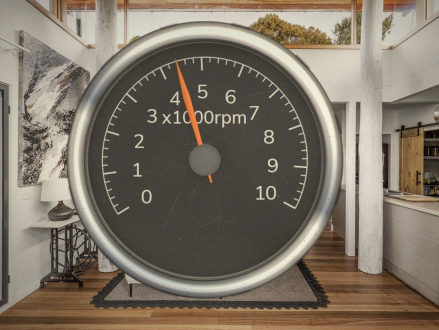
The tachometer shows 4400rpm
